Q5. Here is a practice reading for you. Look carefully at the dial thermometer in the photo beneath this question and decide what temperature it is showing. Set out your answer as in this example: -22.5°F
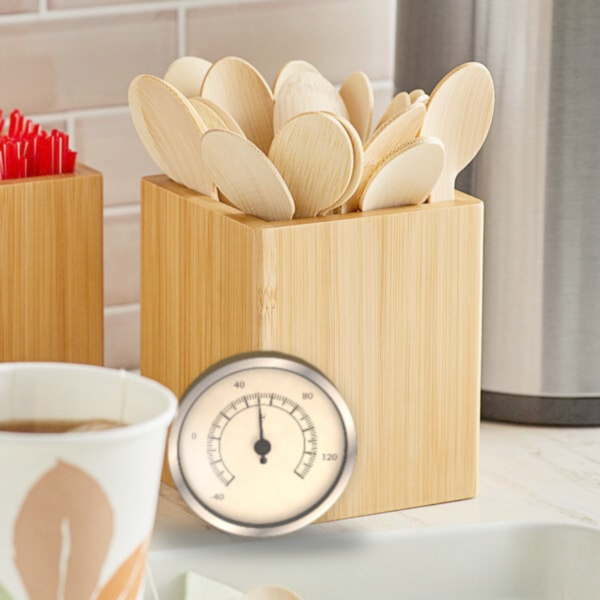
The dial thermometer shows 50°F
